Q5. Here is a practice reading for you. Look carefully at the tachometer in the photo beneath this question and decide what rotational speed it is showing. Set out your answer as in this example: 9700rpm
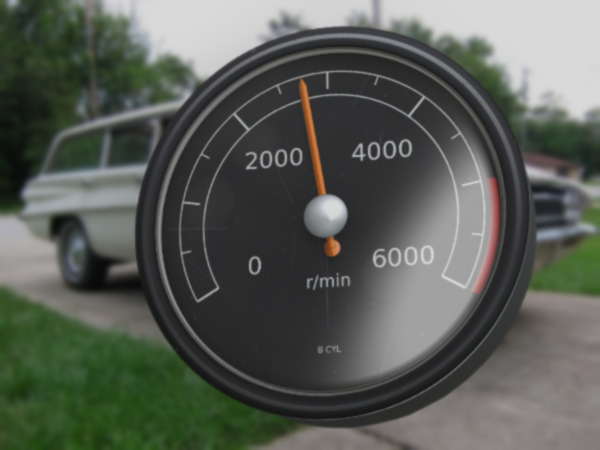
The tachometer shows 2750rpm
